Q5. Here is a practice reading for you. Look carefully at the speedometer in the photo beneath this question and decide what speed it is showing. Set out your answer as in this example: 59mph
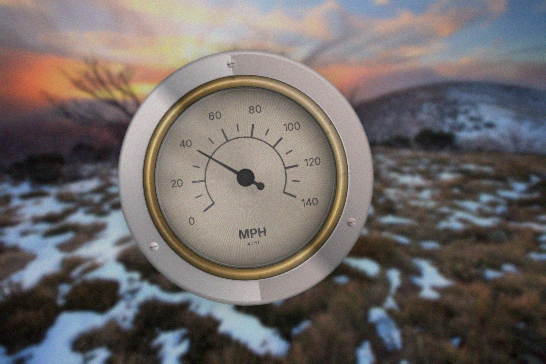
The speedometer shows 40mph
